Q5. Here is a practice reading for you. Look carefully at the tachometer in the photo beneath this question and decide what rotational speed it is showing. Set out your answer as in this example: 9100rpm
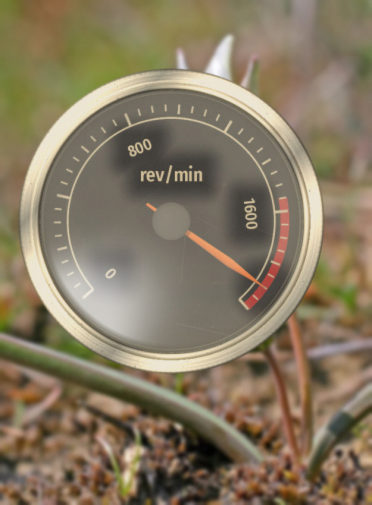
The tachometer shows 1900rpm
